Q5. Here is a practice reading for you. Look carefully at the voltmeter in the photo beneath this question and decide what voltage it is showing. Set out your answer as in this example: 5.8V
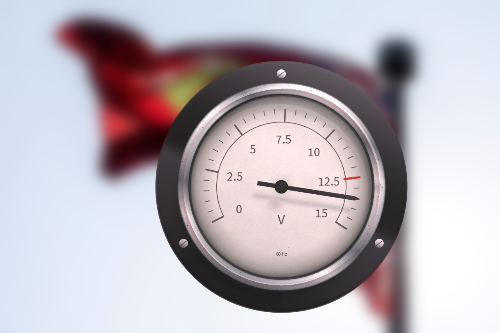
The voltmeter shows 13.5V
